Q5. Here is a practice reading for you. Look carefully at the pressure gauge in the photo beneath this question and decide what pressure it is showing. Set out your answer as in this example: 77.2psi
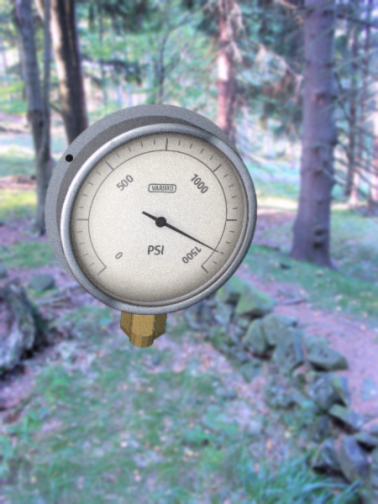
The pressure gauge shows 1400psi
